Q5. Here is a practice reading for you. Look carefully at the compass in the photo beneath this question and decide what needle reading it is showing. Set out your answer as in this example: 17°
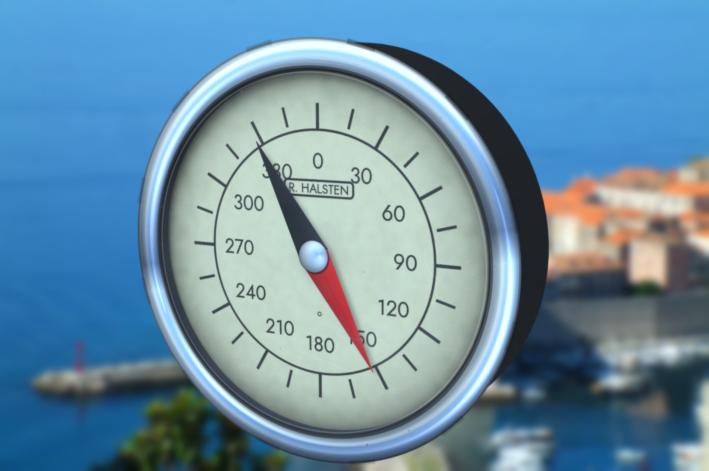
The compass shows 150°
